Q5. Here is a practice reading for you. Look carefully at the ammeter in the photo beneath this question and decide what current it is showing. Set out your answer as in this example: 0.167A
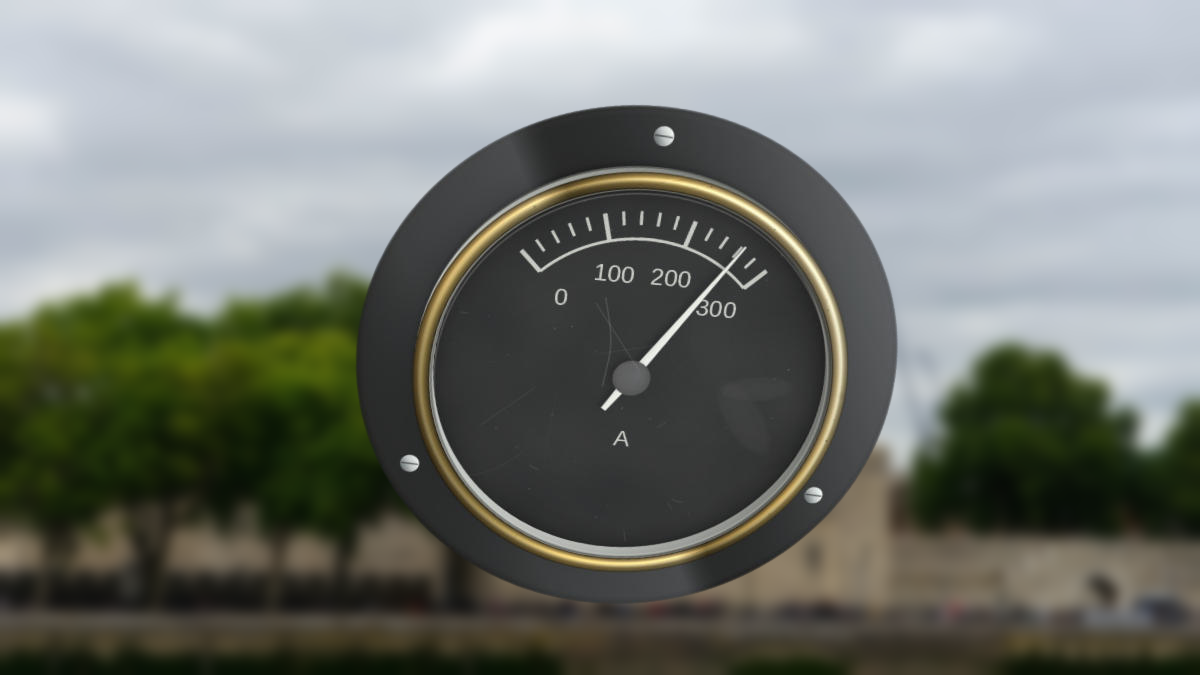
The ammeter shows 260A
